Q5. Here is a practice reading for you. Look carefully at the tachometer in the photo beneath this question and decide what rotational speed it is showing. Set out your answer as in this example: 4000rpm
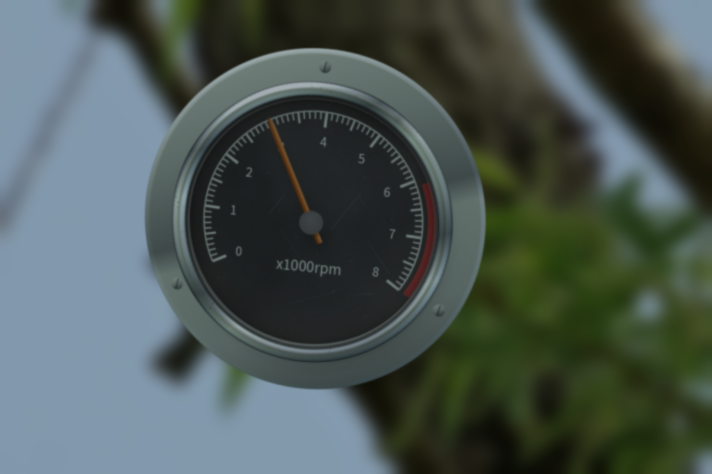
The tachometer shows 3000rpm
